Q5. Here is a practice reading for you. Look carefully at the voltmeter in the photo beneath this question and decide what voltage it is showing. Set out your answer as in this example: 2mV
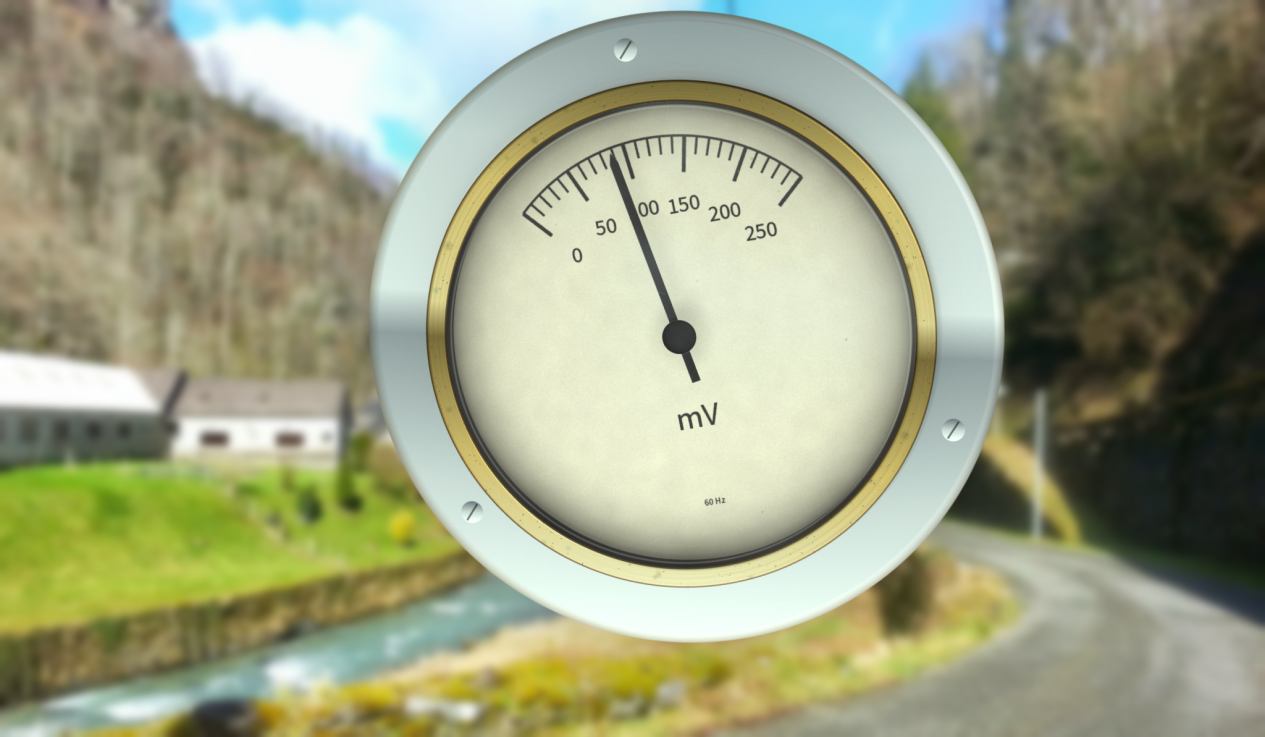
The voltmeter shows 90mV
